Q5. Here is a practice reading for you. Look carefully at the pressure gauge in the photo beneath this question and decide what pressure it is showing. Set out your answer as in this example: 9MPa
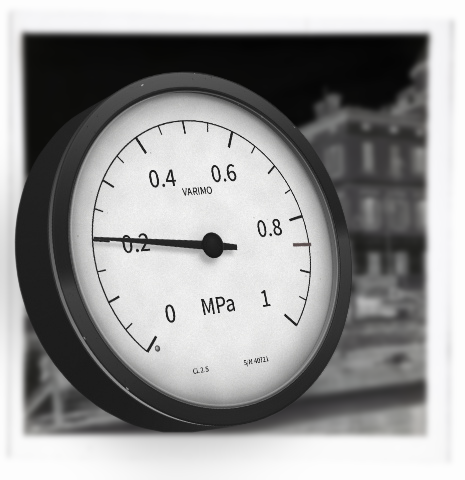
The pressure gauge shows 0.2MPa
